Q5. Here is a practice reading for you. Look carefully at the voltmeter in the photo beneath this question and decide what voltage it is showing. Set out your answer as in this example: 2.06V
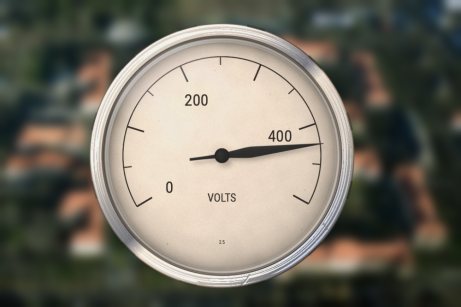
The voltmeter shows 425V
